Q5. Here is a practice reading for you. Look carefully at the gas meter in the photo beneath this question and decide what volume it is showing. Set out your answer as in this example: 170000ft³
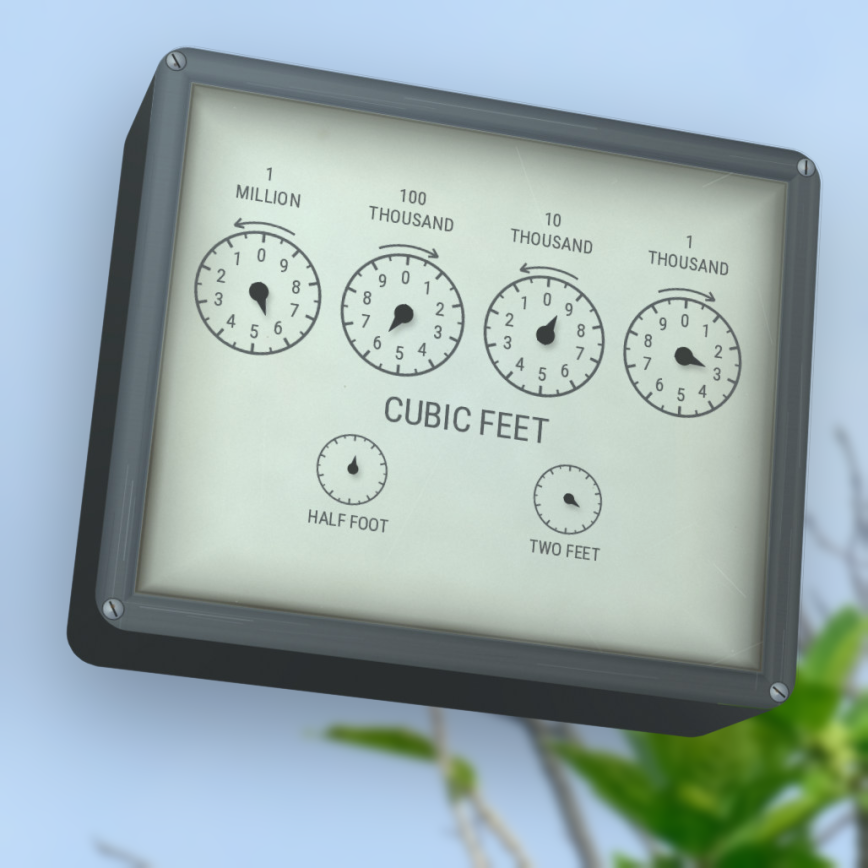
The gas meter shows 559300ft³
